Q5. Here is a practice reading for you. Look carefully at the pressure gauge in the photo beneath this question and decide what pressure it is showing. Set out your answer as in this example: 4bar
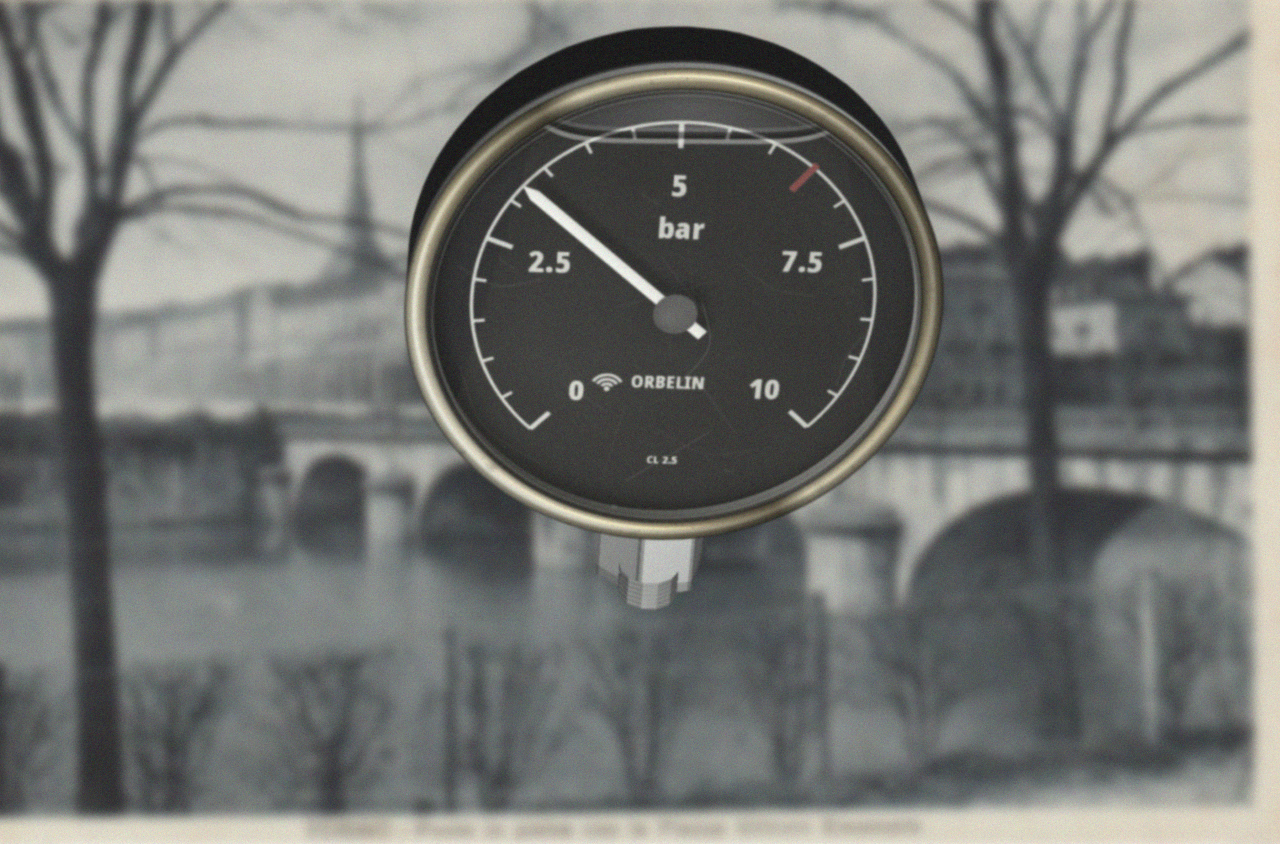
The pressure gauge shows 3.25bar
